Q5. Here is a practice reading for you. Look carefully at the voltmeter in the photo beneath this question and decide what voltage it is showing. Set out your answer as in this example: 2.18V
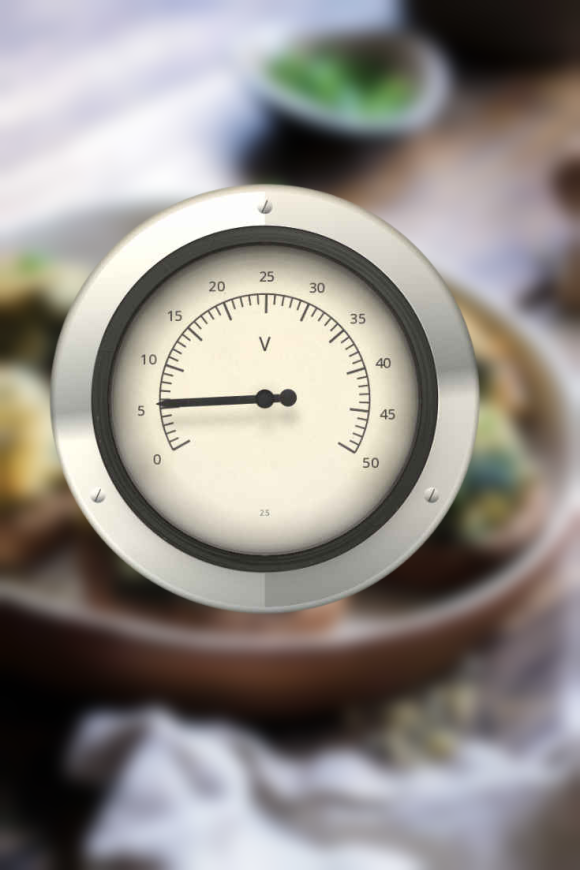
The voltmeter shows 5.5V
